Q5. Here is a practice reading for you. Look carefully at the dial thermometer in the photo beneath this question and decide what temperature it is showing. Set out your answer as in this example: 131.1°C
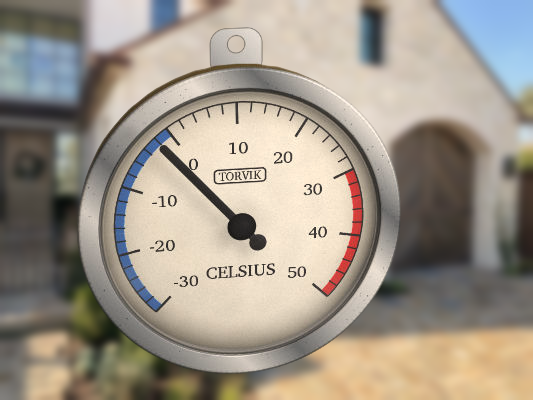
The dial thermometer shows -2°C
